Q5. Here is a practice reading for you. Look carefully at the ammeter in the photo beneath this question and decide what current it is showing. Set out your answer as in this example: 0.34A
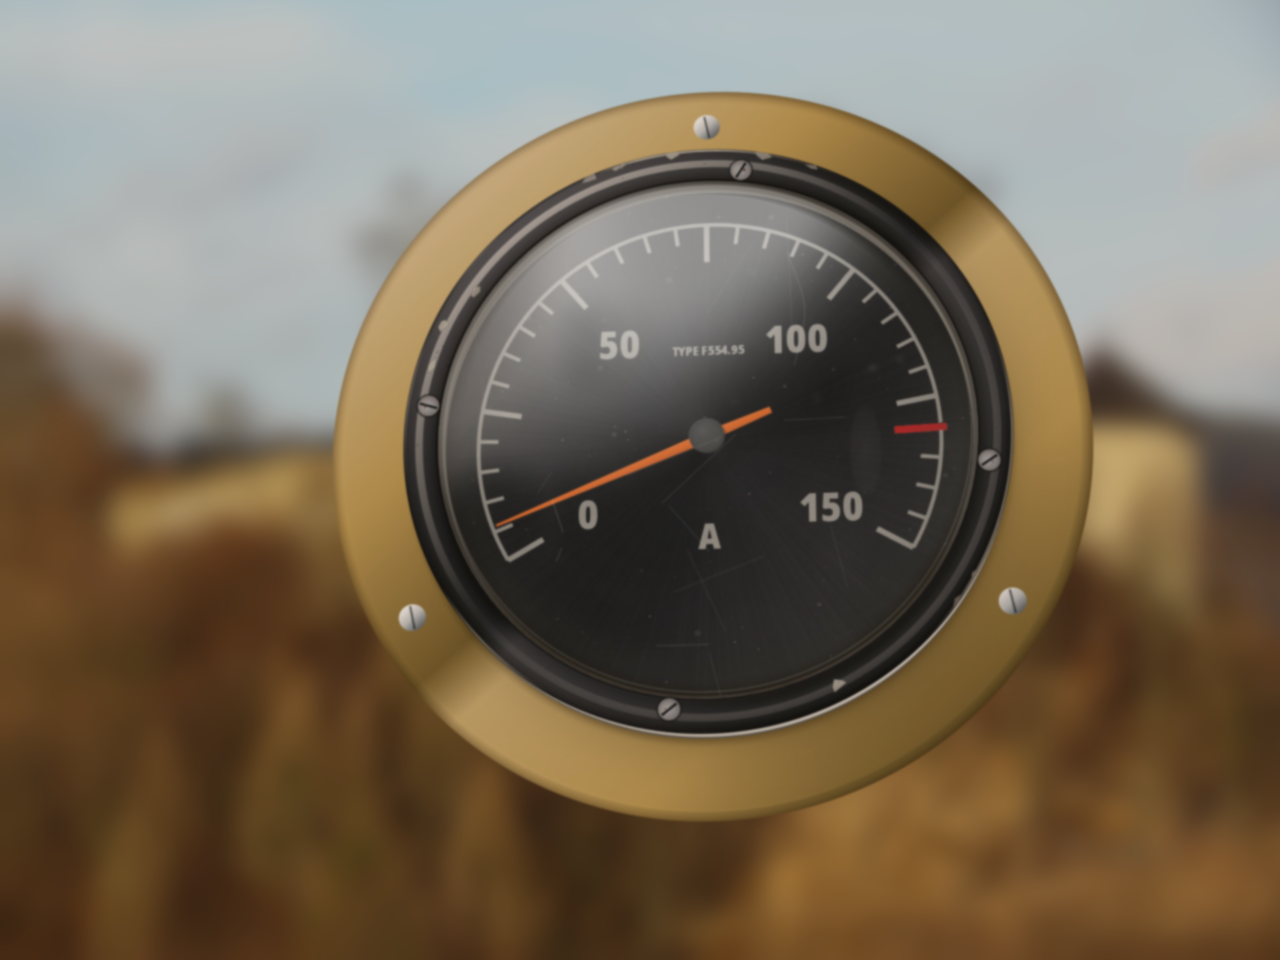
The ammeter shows 5A
